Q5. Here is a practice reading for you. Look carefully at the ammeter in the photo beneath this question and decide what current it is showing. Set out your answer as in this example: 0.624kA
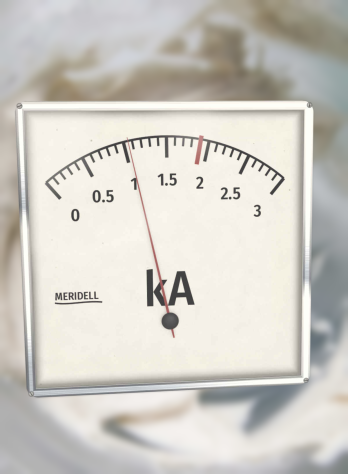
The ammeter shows 1.05kA
